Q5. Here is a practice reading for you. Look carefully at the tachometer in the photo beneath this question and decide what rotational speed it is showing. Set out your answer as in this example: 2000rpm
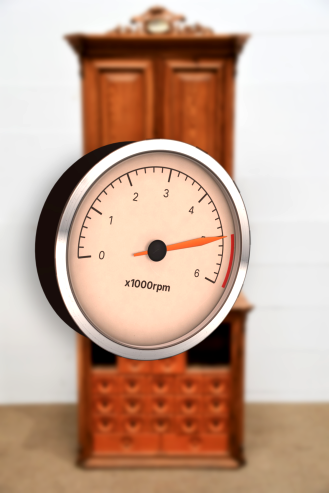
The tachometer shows 5000rpm
